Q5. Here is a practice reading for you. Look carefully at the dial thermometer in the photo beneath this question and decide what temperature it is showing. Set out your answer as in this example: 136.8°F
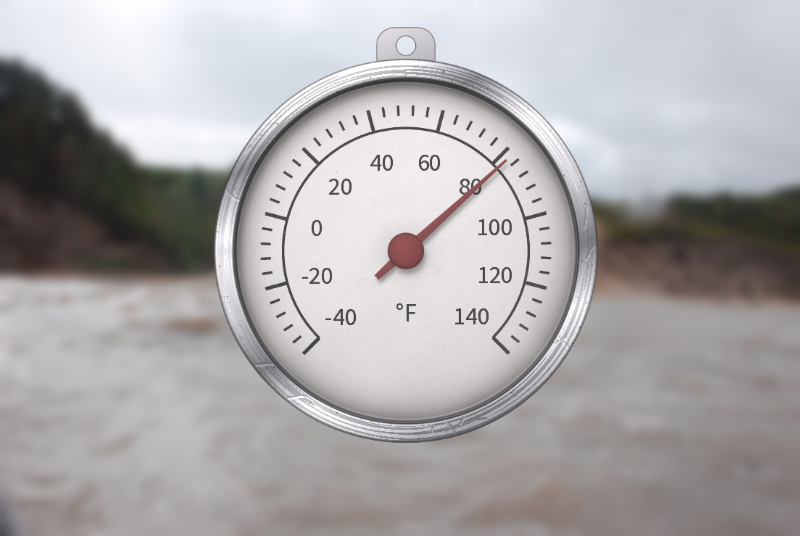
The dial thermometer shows 82°F
